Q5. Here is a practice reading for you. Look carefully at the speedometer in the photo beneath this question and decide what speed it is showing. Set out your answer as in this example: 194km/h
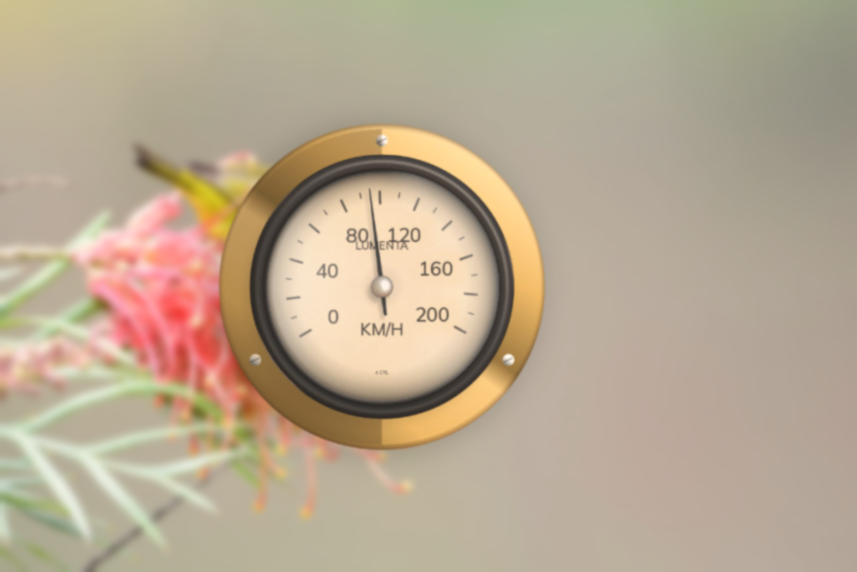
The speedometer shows 95km/h
